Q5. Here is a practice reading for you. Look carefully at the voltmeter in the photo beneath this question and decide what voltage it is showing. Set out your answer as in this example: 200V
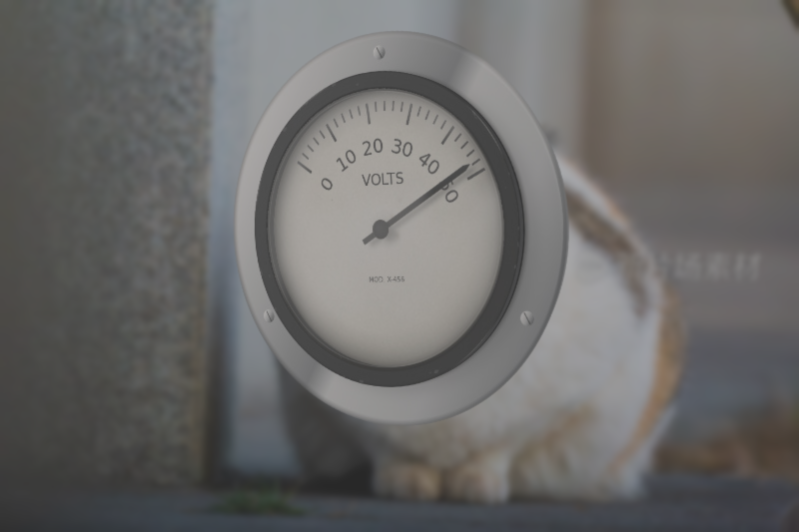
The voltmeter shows 48V
